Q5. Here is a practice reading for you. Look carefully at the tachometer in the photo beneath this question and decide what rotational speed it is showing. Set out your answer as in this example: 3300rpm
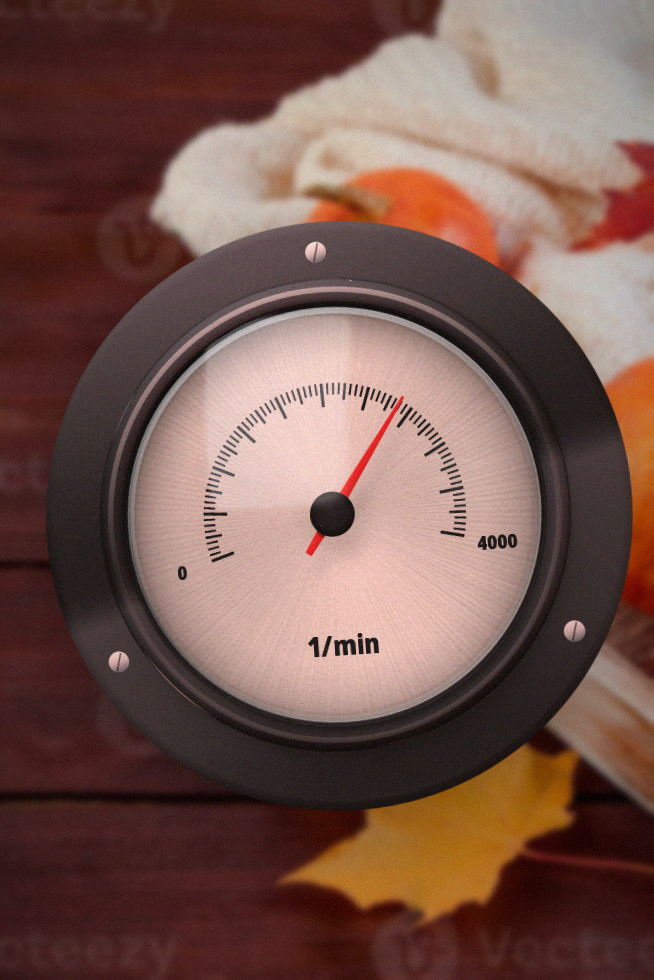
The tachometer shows 2700rpm
